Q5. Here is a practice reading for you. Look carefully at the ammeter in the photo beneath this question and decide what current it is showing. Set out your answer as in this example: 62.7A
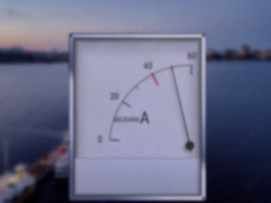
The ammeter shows 50A
